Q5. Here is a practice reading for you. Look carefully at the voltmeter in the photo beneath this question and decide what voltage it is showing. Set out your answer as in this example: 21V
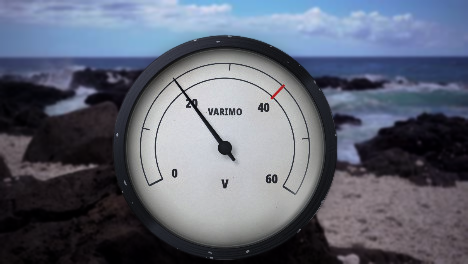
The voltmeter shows 20V
